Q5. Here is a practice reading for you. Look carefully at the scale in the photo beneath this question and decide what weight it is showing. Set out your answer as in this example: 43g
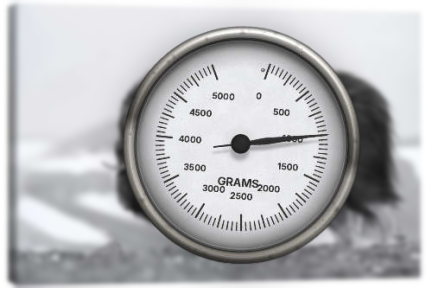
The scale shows 1000g
